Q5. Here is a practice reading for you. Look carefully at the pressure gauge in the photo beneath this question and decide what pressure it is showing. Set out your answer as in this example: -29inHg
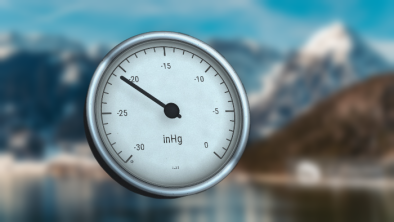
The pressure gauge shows -21inHg
